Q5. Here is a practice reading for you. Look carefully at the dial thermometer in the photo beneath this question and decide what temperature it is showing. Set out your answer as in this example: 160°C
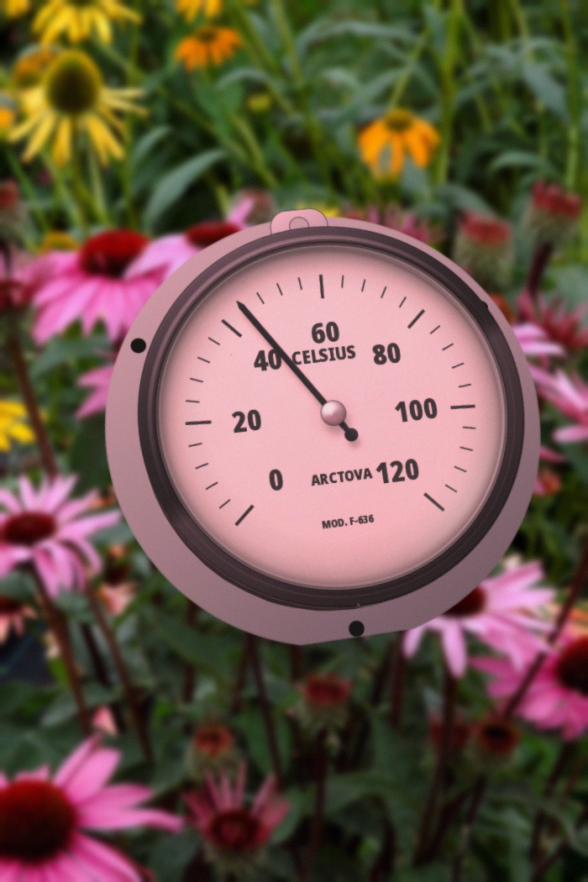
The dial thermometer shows 44°C
